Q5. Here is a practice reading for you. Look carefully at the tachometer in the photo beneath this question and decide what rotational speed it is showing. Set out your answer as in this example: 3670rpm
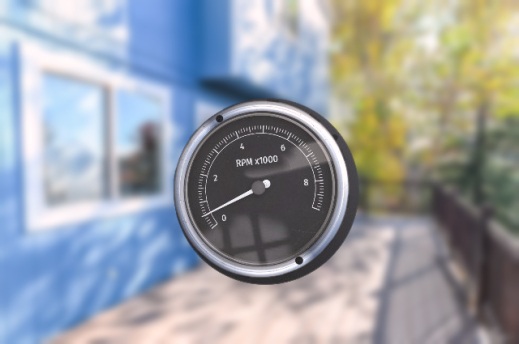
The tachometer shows 500rpm
